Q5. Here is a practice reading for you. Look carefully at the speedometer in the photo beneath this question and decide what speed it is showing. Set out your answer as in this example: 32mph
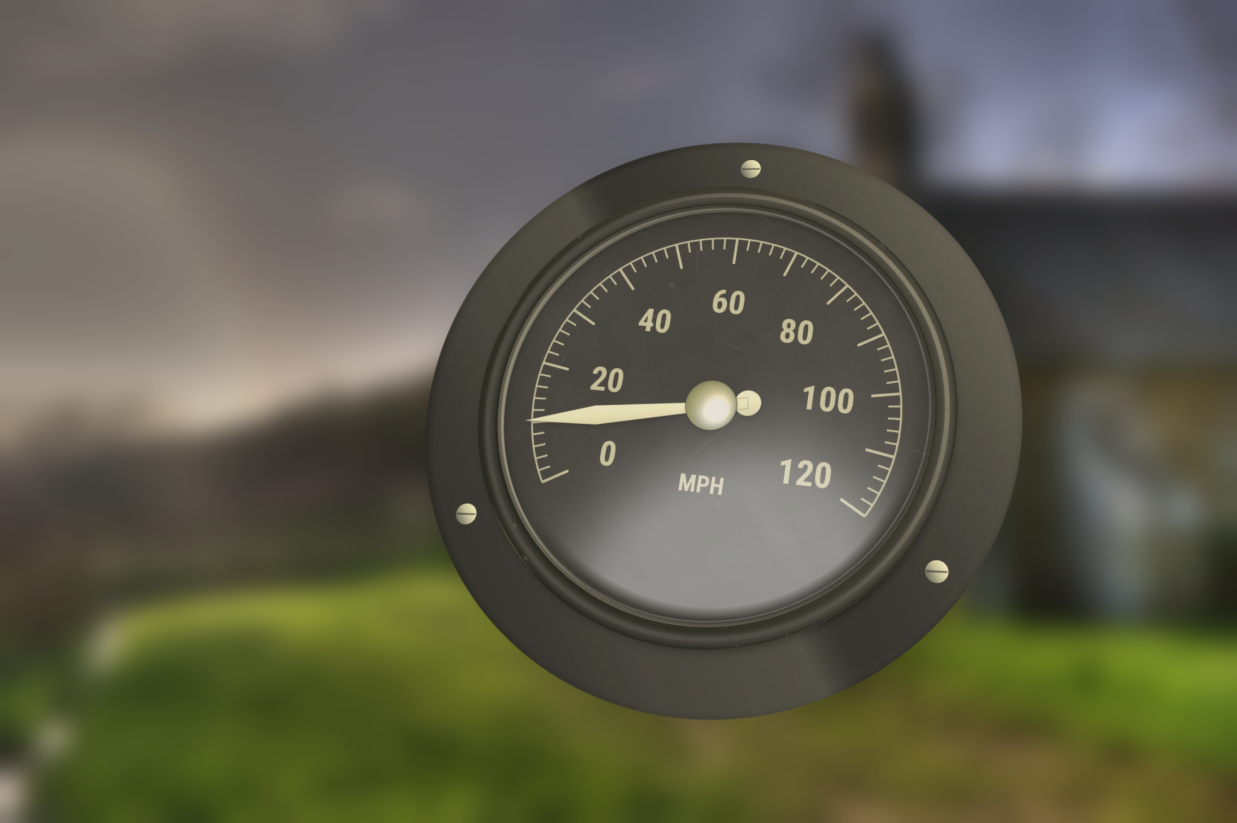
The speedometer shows 10mph
